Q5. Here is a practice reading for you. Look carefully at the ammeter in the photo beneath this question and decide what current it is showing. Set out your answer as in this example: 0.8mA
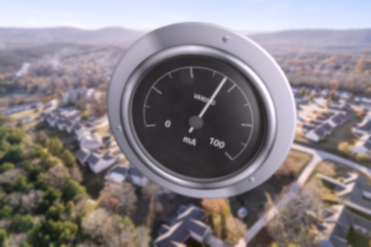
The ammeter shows 55mA
